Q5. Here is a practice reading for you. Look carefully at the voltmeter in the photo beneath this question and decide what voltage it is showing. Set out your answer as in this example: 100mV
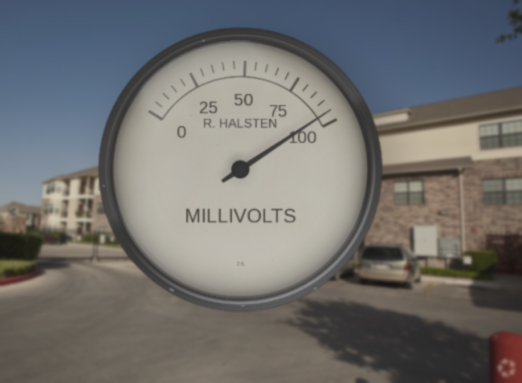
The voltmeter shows 95mV
